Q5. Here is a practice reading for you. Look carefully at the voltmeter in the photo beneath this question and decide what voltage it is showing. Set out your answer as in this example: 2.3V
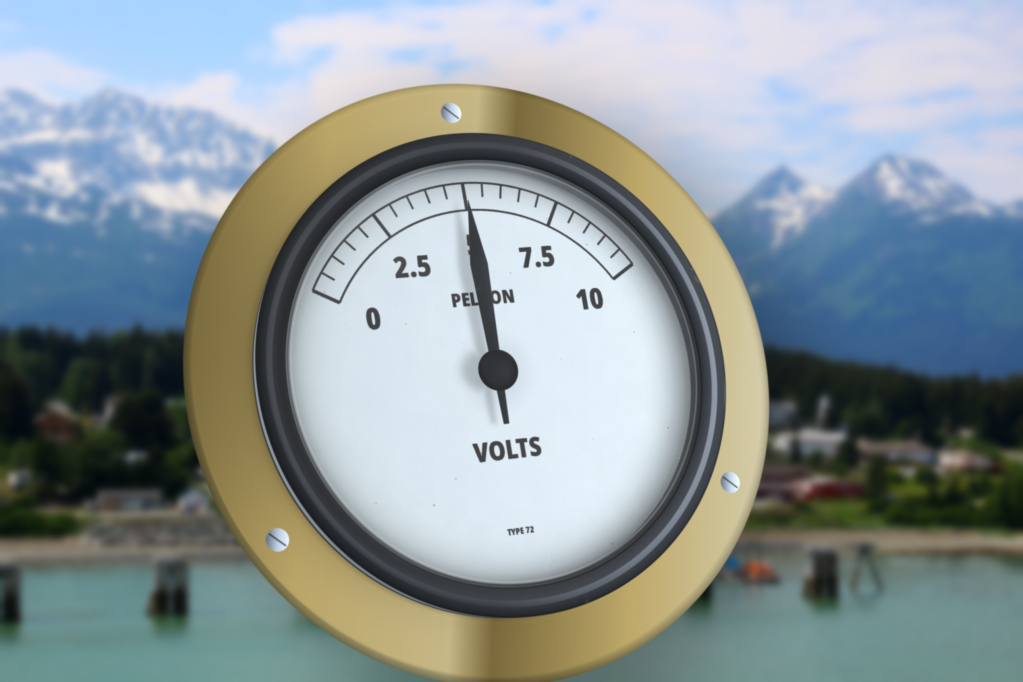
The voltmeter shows 5V
